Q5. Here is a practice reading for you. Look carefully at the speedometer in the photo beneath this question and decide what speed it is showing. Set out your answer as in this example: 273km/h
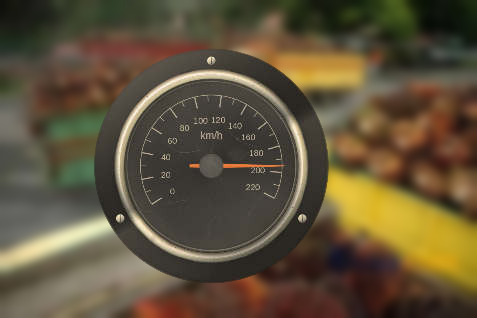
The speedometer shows 195km/h
